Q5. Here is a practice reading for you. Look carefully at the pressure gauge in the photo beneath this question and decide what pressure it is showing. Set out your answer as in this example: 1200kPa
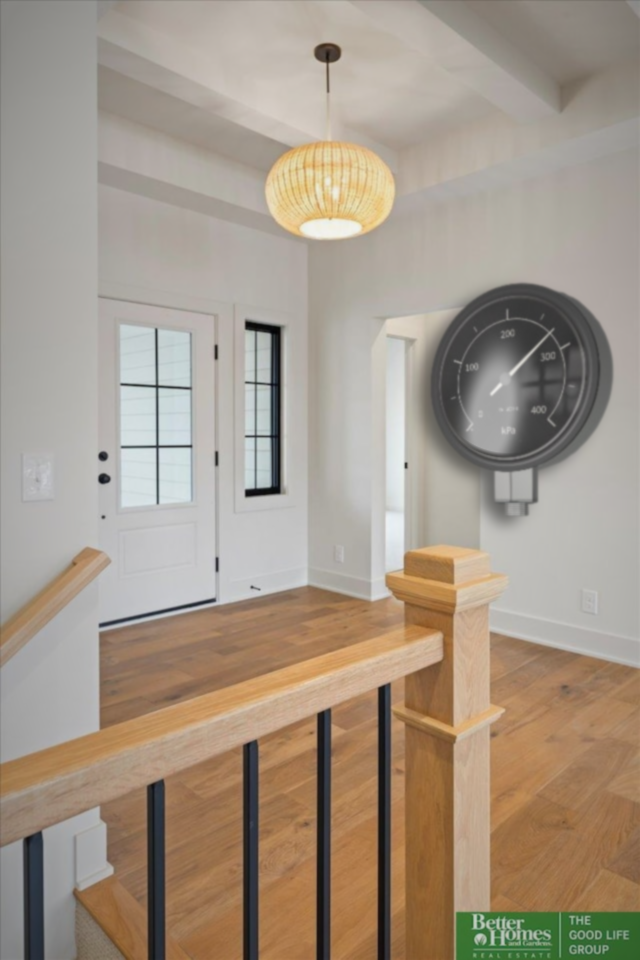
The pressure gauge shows 275kPa
